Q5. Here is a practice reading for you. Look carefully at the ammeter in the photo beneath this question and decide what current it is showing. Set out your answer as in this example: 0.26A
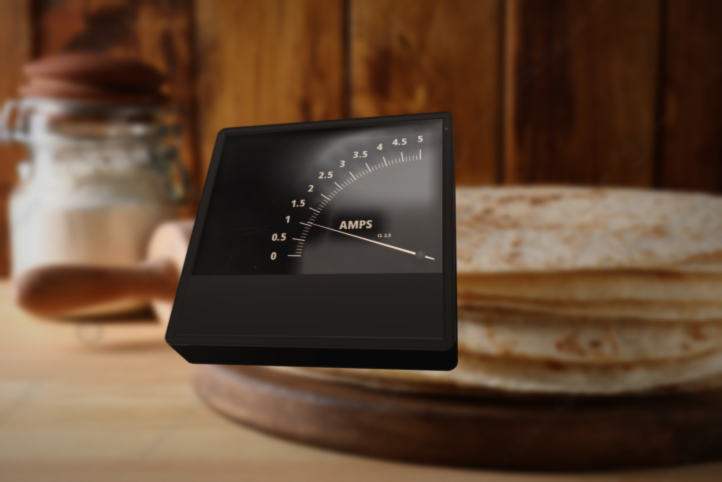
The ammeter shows 1A
